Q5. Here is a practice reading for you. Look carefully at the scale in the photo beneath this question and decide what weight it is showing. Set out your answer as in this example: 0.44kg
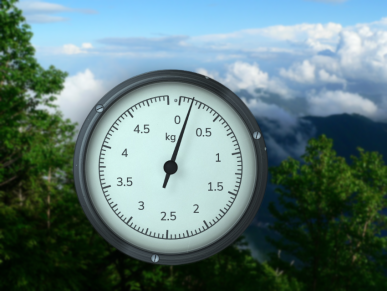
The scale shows 0.15kg
